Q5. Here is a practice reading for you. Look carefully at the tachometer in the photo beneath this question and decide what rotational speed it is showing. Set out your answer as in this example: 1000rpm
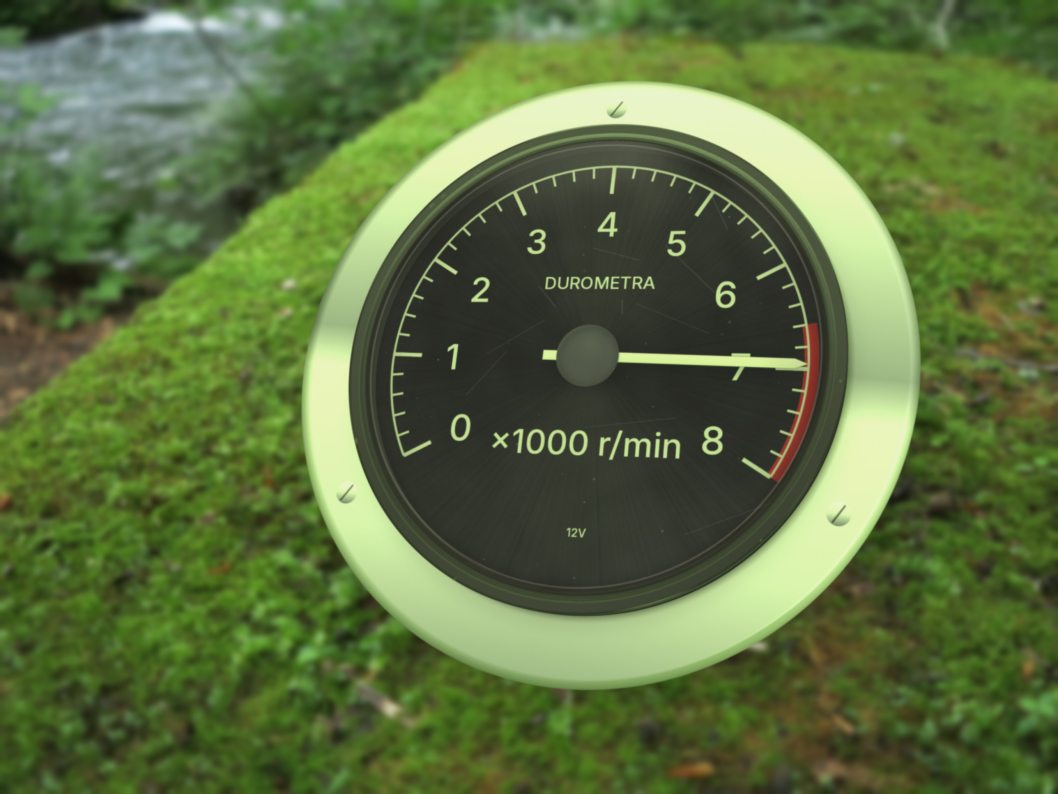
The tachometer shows 7000rpm
